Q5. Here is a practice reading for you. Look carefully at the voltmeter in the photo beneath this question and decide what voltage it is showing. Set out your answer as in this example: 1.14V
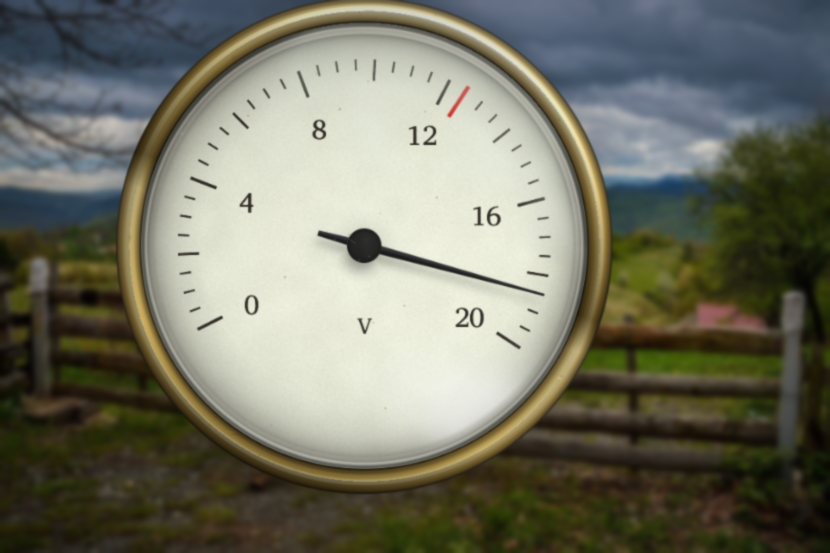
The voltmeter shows 18.5V
